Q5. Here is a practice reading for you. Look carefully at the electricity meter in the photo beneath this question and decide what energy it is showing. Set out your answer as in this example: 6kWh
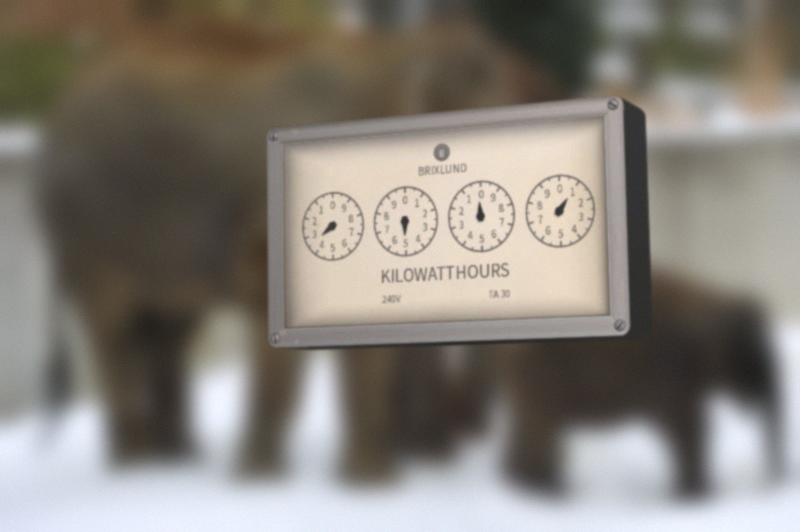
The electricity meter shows 3501kWh
